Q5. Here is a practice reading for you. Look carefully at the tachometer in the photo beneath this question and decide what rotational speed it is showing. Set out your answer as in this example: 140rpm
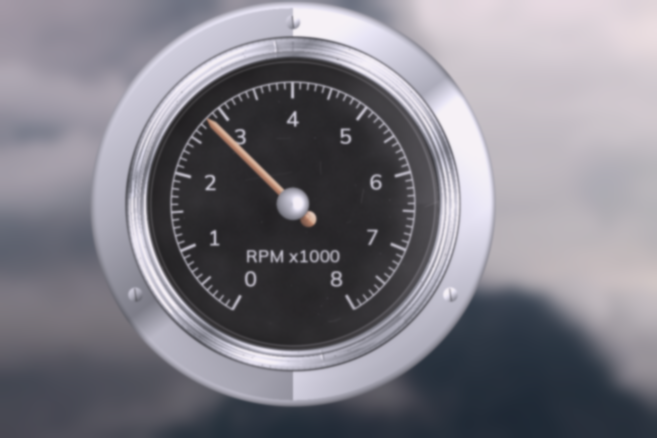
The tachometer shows 2800rpm
